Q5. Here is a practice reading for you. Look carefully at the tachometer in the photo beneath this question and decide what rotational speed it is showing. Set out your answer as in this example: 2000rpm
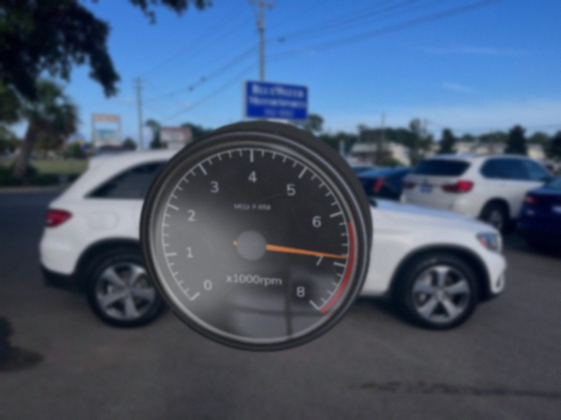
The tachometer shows 6800rpm
